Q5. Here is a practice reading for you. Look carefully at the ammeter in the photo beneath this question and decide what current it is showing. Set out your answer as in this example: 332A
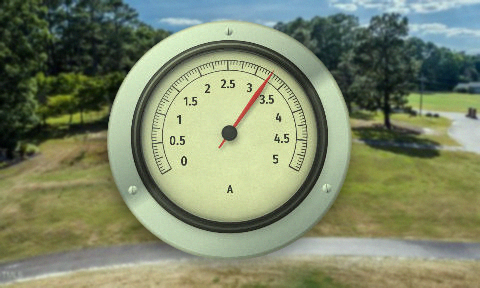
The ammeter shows 3.25A
